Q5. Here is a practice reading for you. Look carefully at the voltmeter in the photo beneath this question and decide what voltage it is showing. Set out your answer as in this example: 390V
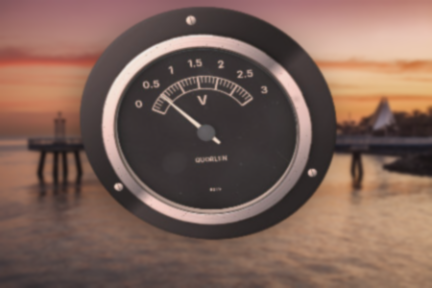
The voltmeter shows 0.5V
